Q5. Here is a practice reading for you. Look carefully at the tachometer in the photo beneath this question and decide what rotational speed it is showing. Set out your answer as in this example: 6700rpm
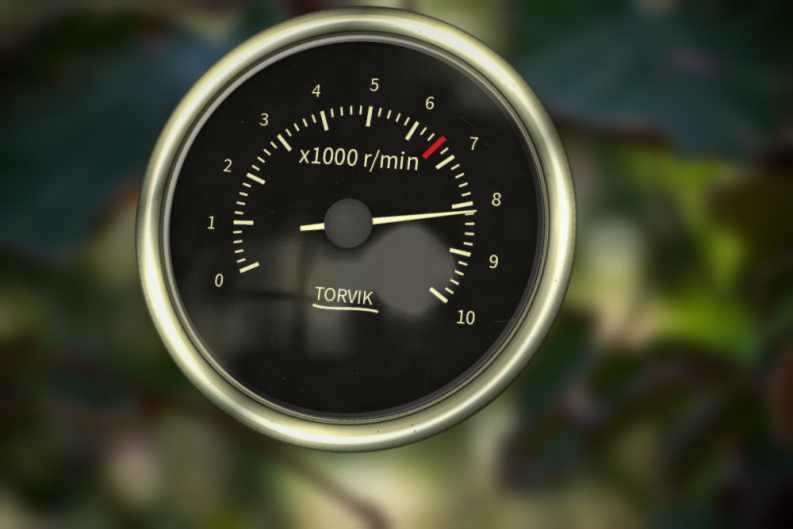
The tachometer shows 8200rpm
